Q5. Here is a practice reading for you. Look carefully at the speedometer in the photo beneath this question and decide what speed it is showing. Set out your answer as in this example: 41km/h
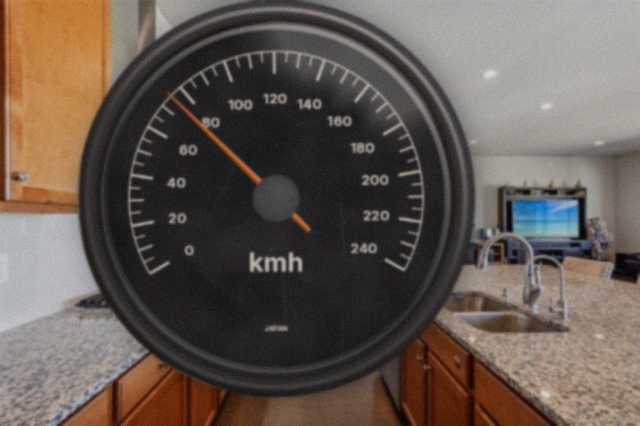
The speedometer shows 75km/h
